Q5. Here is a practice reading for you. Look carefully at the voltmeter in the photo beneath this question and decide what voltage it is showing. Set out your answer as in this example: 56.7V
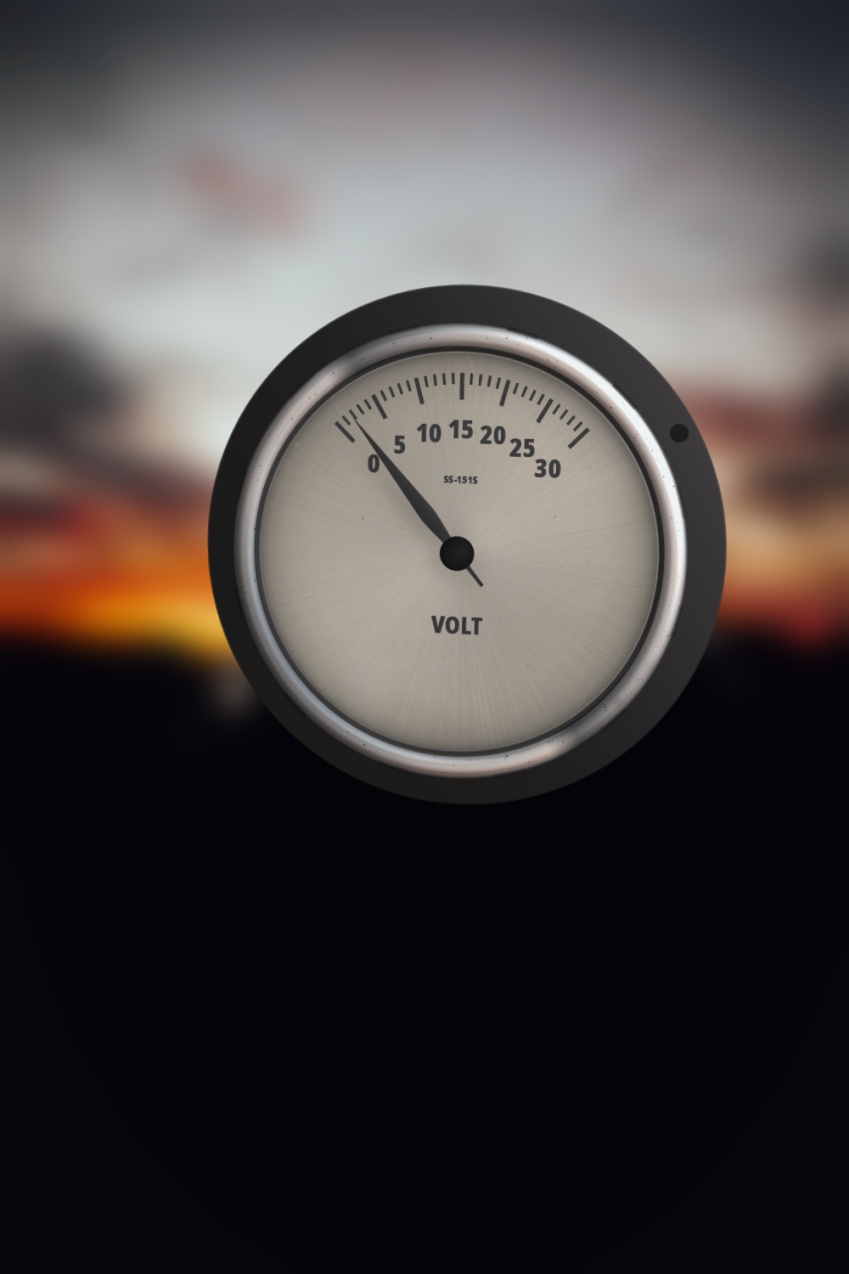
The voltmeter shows 2V
